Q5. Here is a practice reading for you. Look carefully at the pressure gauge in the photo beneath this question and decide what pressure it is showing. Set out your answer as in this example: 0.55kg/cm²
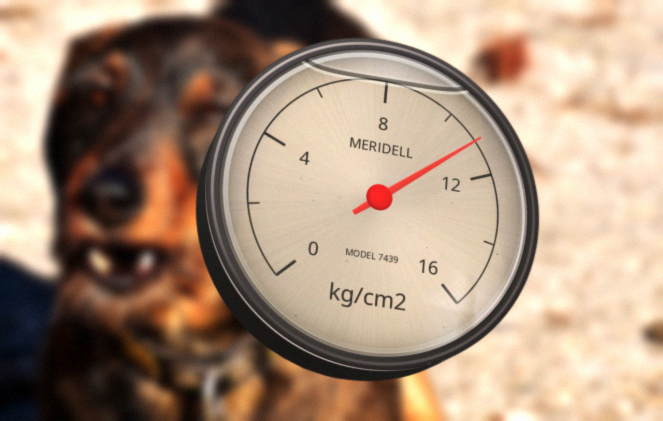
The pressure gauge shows 11kg/cm²
